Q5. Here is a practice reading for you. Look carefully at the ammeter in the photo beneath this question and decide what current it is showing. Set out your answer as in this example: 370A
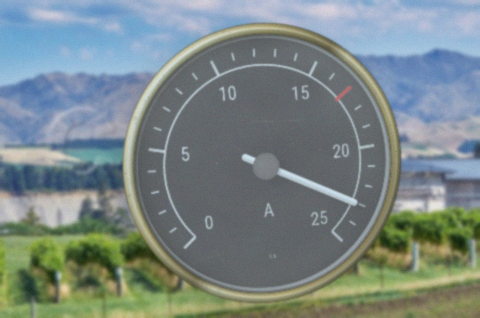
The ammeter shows 23A
